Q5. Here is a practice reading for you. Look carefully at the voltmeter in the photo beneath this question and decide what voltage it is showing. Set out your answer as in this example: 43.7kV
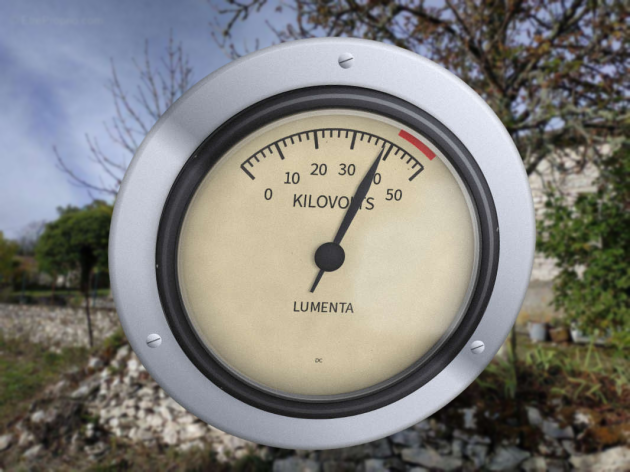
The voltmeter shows 38kV
